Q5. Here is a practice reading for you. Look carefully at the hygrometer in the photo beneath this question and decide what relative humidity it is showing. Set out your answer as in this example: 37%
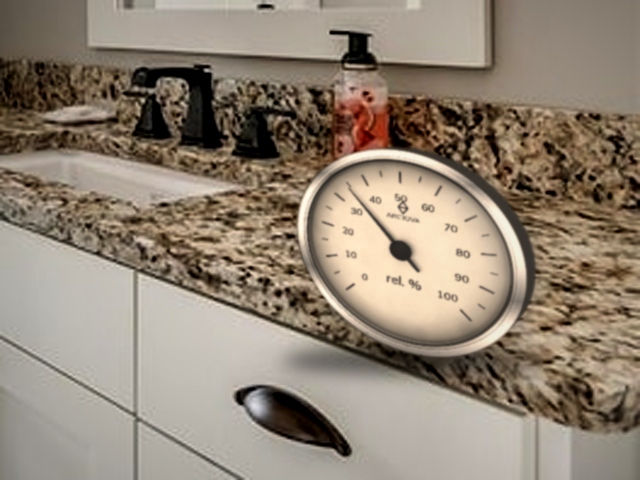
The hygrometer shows 35%
